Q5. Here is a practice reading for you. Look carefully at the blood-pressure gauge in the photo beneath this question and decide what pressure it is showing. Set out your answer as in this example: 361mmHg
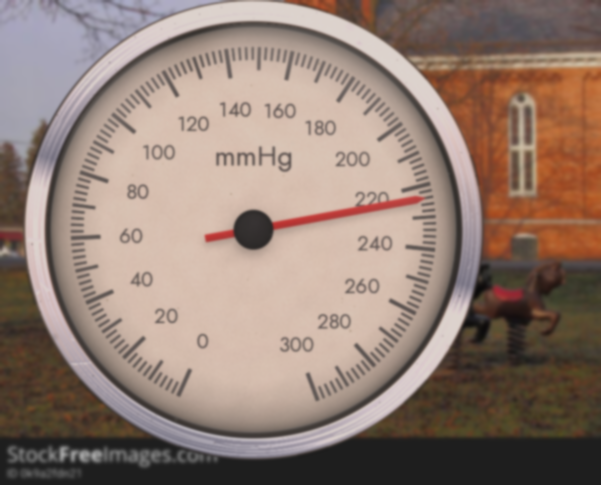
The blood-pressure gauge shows 224mmHg
